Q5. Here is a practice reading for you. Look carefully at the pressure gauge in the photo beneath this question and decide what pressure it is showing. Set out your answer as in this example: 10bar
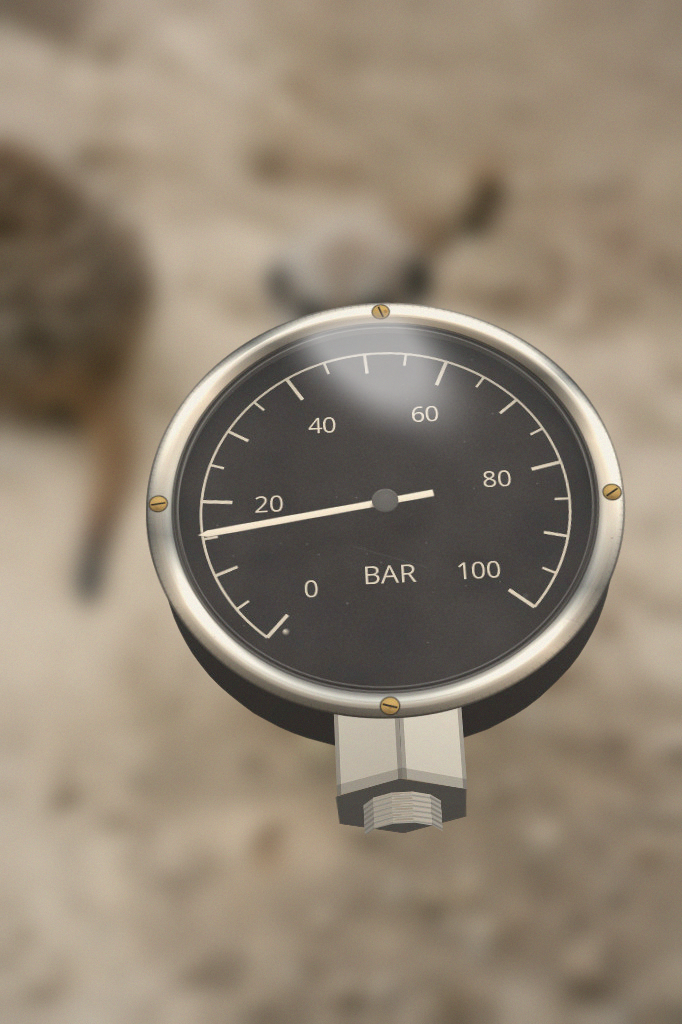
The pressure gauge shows 15bar
